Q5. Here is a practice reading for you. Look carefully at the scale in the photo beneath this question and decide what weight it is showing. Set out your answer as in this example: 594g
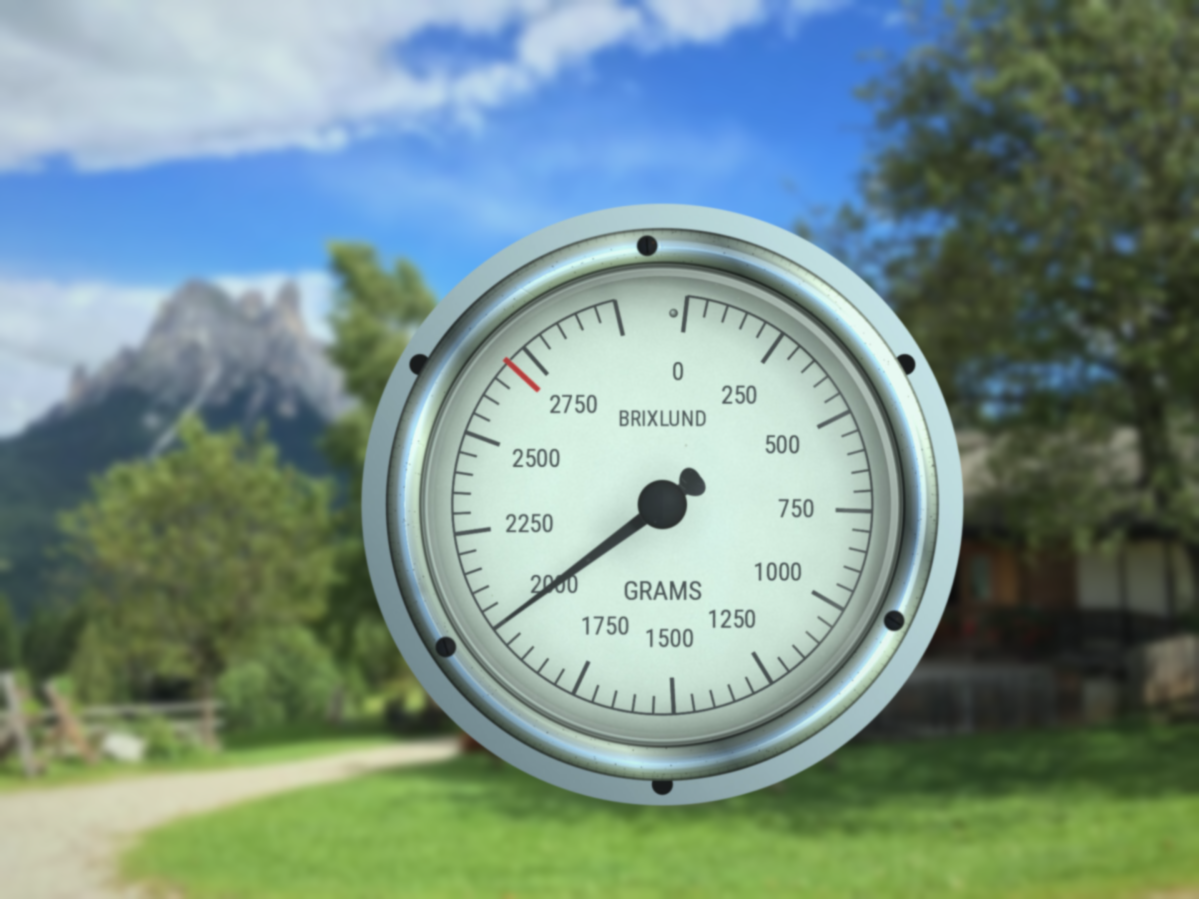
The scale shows 2000g
